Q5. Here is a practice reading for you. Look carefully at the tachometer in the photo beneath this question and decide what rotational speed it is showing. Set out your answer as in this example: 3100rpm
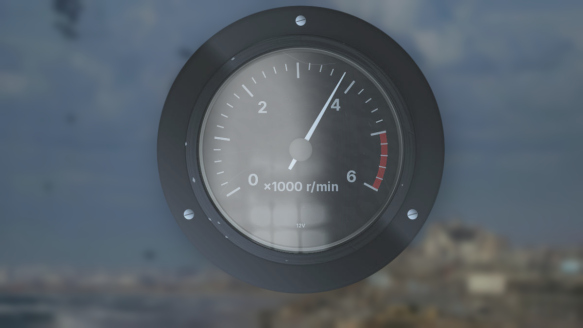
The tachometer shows 3800rpm
